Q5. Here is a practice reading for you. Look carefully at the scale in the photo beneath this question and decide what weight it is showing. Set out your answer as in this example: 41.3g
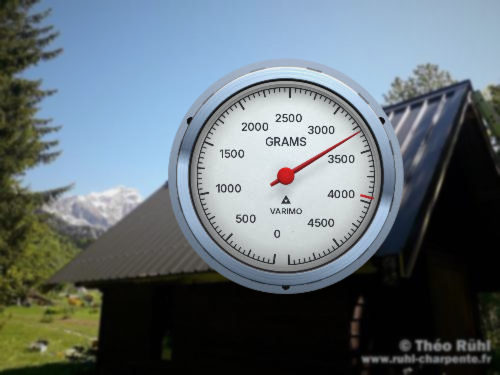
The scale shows 3300g
